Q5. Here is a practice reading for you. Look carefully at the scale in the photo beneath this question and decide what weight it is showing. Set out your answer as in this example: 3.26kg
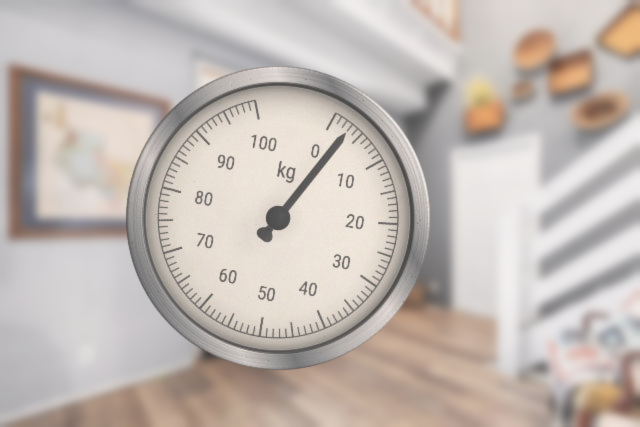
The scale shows 3kg
